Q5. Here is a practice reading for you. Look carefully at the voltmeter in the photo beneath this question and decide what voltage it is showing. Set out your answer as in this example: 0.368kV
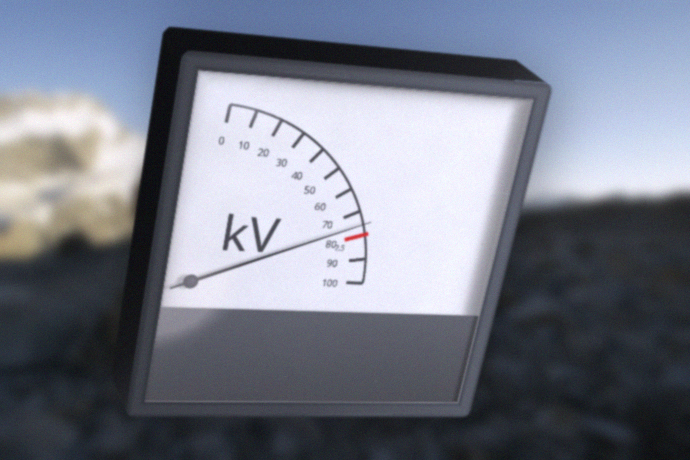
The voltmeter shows 75kV
